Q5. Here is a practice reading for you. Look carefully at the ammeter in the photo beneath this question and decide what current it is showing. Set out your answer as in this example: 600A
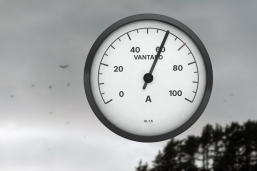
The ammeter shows 60A
